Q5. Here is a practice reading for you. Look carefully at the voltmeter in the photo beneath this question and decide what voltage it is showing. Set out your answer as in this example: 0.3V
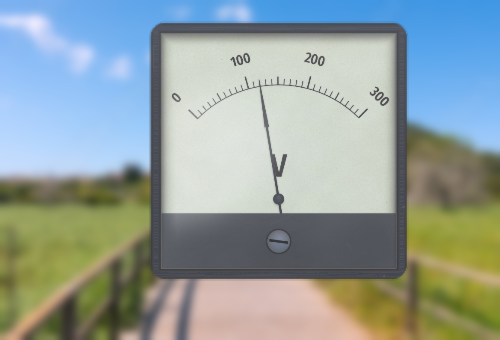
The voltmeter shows 120V
